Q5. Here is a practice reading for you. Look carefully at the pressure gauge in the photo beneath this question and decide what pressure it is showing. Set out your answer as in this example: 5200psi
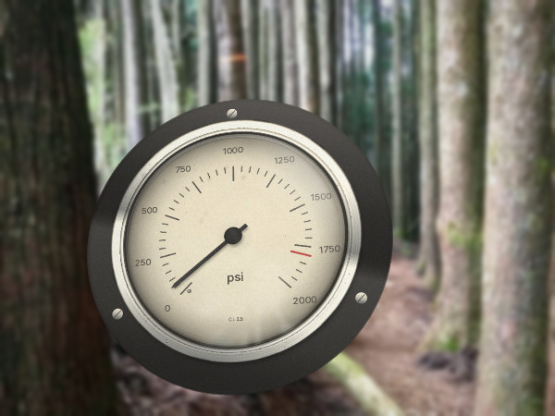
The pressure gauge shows 50psi
